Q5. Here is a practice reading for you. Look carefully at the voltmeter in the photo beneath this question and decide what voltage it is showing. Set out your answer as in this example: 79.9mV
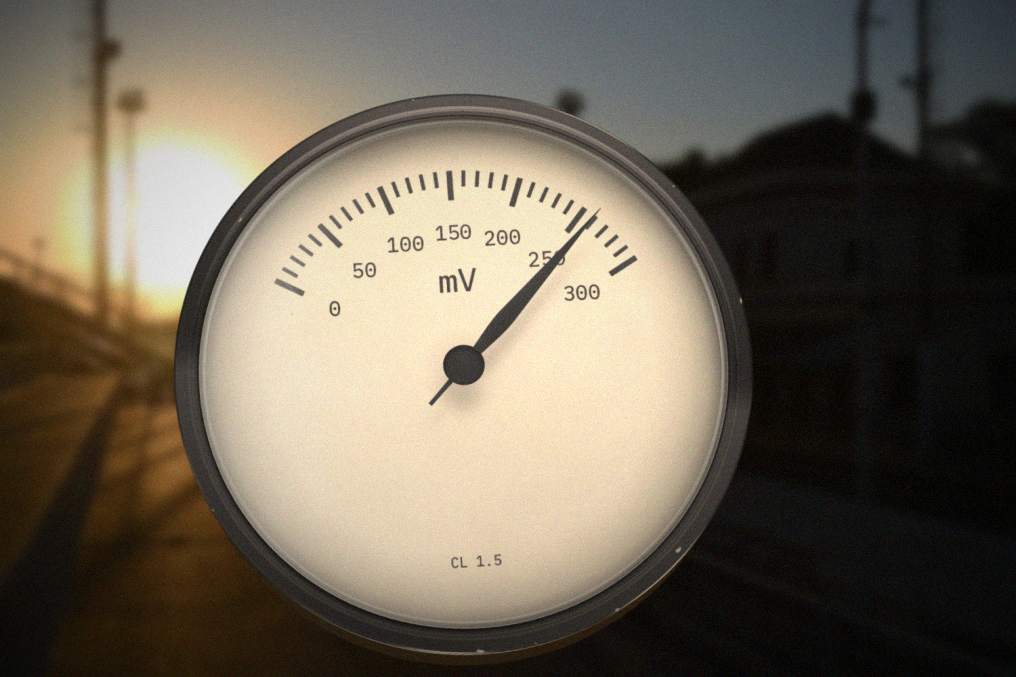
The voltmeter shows 260mV
